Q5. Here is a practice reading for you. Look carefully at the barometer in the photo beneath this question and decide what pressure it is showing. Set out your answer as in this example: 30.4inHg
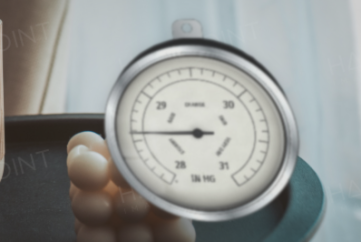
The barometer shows 28.6inHg
